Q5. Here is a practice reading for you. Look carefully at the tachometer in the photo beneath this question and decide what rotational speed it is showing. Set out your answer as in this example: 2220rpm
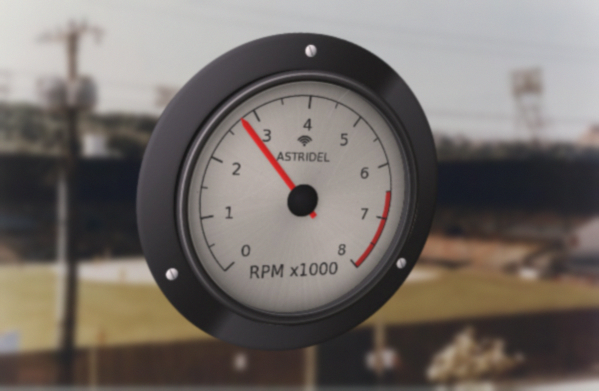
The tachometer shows 2750rpm
